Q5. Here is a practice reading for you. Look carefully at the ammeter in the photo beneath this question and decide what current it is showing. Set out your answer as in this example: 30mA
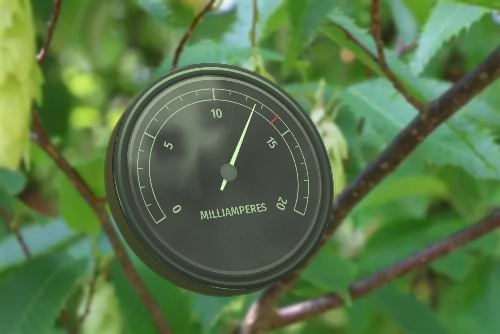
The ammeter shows 12.5mA
